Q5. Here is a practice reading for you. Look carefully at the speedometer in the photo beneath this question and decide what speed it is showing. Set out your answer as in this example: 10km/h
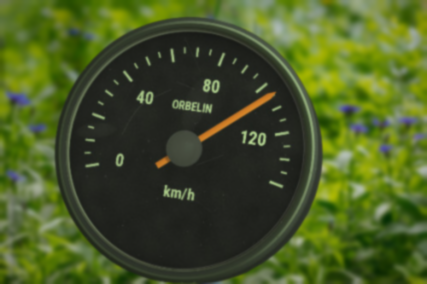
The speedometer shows 105km/h
